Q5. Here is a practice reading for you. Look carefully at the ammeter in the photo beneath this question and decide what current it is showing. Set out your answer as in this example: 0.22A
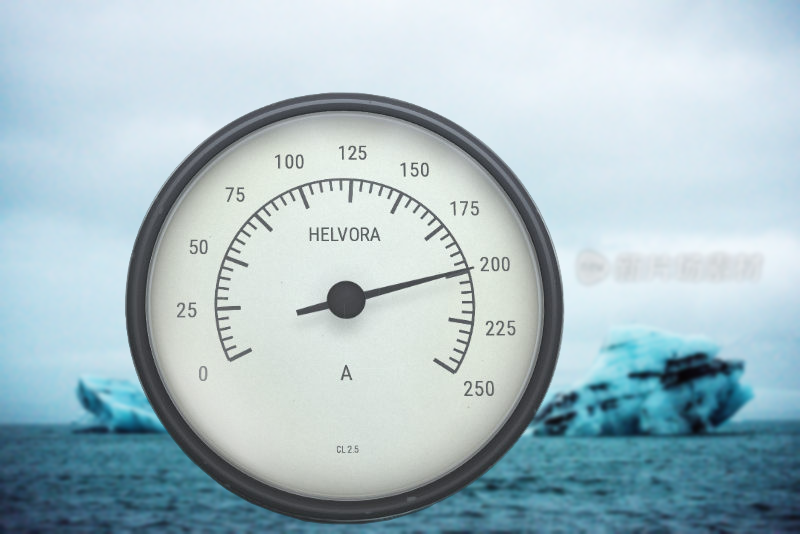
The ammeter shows 200A
